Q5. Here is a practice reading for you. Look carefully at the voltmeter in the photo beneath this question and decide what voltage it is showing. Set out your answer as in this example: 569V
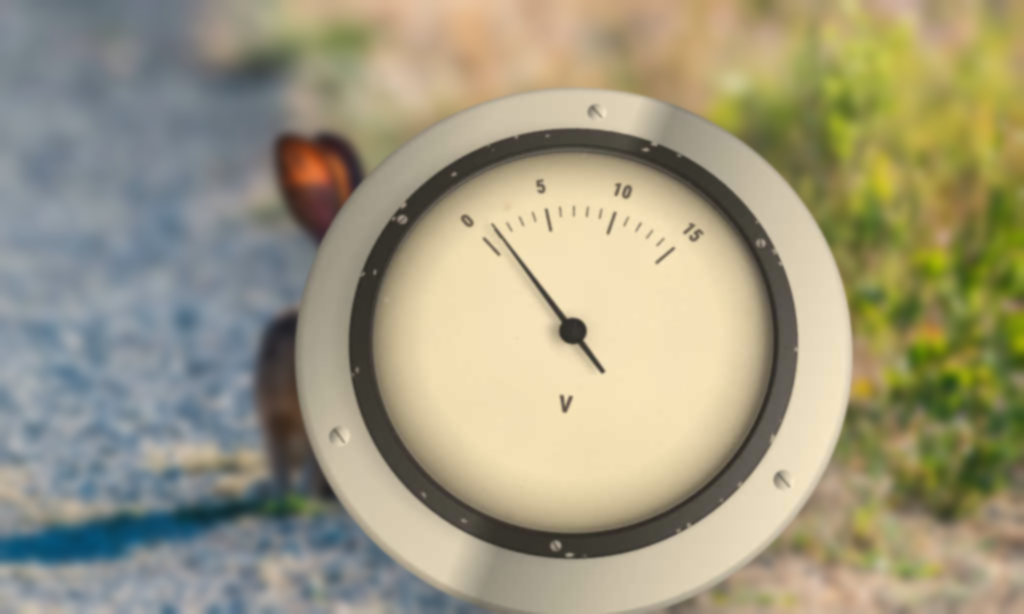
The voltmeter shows 1V
